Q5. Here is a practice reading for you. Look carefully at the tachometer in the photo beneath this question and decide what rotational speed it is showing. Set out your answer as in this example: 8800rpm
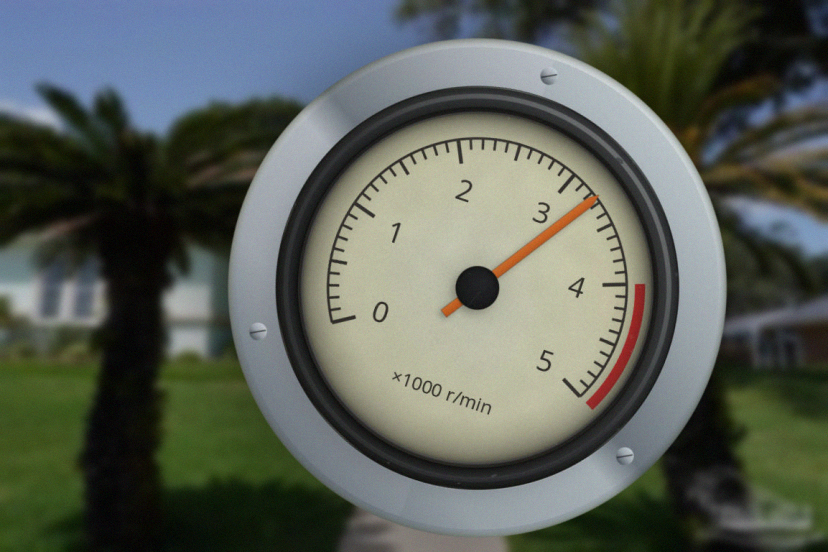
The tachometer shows 3250rpm
